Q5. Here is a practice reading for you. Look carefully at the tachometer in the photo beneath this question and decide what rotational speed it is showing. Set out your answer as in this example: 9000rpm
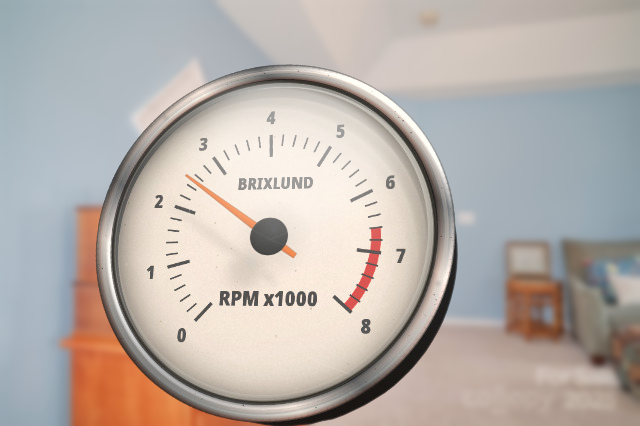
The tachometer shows 2500rpm
